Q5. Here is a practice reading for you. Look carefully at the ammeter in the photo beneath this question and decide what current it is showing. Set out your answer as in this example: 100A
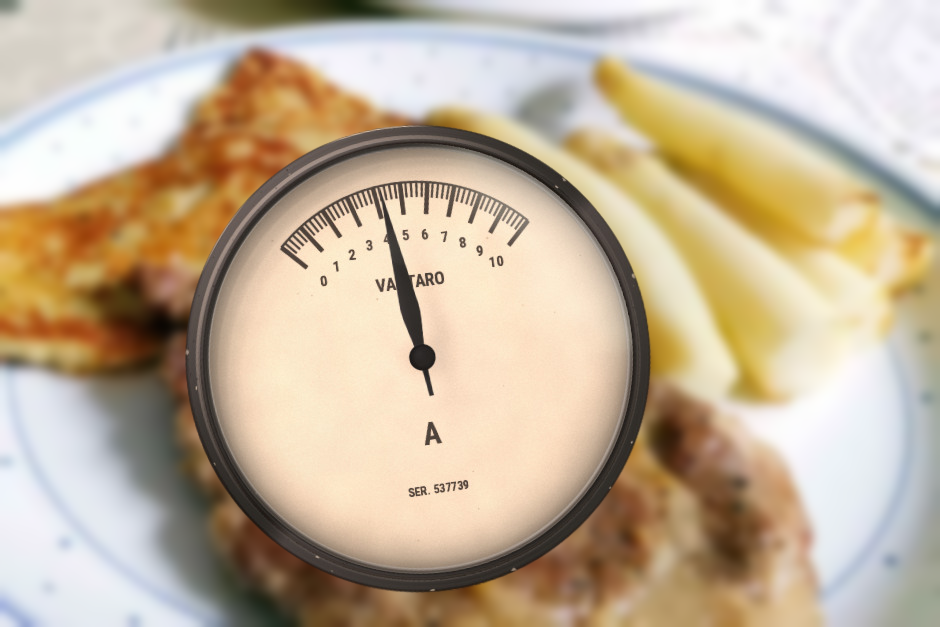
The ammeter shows 4.2A
